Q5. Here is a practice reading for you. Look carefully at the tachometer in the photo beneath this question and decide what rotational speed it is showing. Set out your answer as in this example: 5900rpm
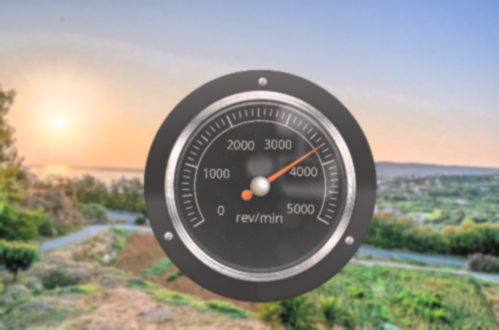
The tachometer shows 3700rpm
